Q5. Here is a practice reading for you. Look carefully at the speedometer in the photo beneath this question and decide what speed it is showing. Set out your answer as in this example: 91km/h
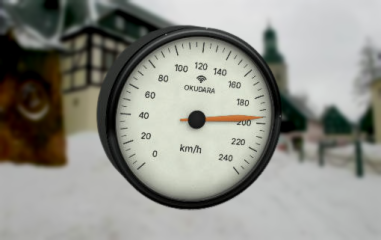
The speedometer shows 195km/h
